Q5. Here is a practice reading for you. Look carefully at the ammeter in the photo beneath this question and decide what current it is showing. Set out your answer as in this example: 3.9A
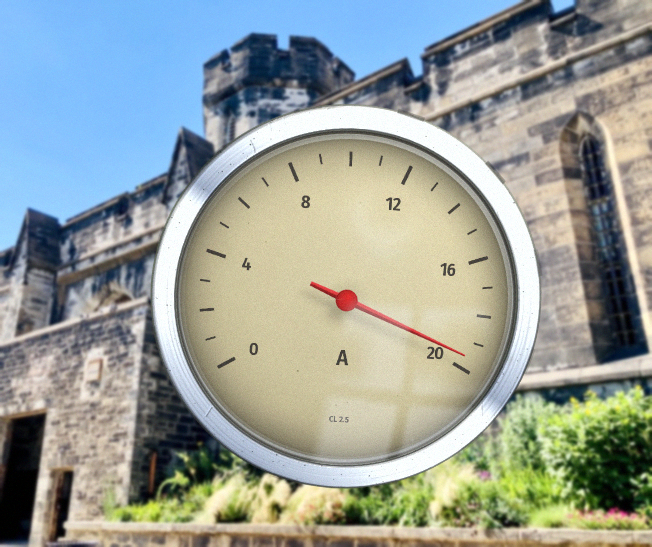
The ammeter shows 19.5A
